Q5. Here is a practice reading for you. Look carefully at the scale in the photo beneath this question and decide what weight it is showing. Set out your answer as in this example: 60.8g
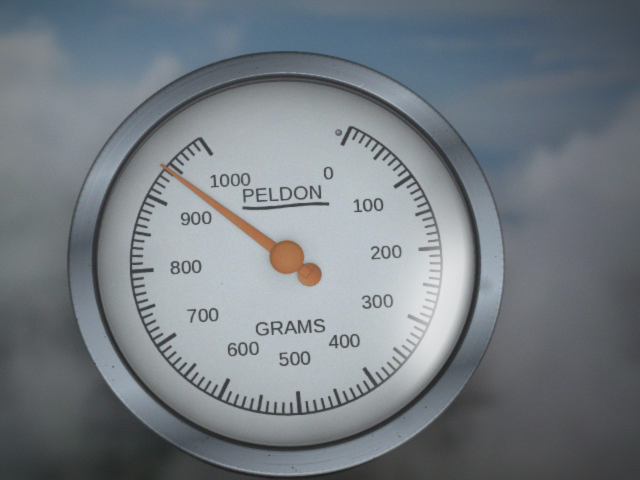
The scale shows 940g
